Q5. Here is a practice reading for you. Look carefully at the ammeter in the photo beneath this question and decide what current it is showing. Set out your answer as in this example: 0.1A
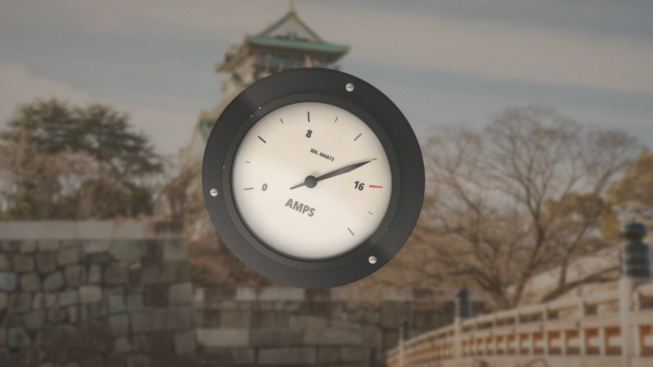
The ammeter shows 14A
